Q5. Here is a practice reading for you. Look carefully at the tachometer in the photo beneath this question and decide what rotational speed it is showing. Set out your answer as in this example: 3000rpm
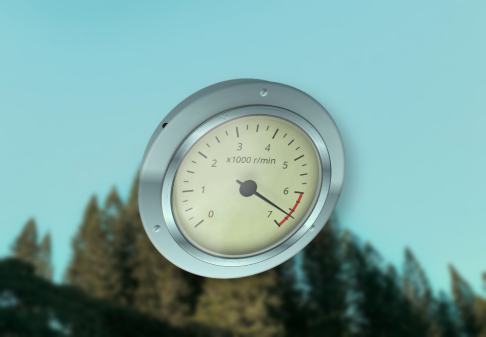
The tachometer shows 6625rpm
